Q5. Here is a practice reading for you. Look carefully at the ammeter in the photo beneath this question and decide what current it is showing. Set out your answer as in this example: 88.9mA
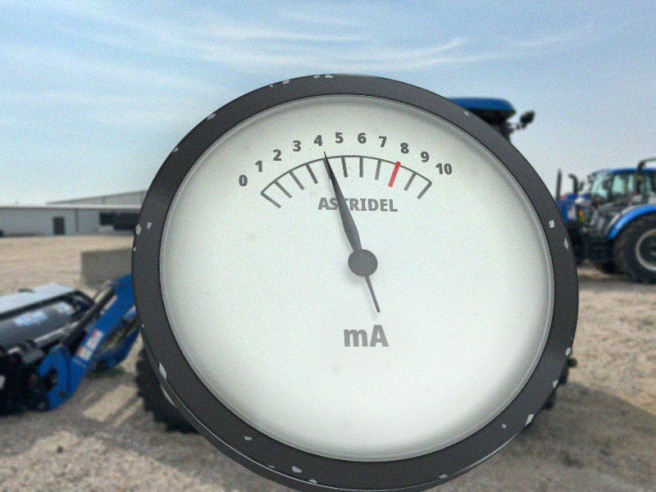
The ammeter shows 4mA
